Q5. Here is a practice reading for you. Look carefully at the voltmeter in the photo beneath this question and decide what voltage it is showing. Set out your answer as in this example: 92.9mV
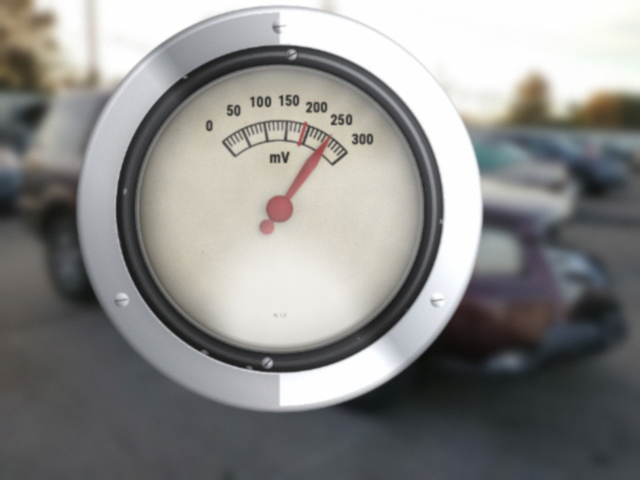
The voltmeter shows 250mV
